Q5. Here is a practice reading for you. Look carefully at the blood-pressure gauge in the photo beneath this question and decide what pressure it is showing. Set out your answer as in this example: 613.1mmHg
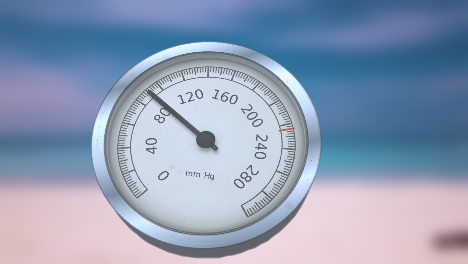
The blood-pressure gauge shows 90mmHg
